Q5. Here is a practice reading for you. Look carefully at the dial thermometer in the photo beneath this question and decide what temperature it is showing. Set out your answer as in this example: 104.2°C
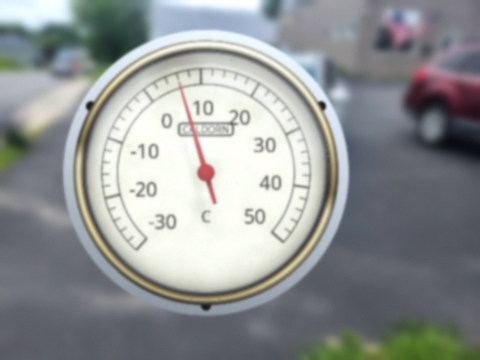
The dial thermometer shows 6°C
